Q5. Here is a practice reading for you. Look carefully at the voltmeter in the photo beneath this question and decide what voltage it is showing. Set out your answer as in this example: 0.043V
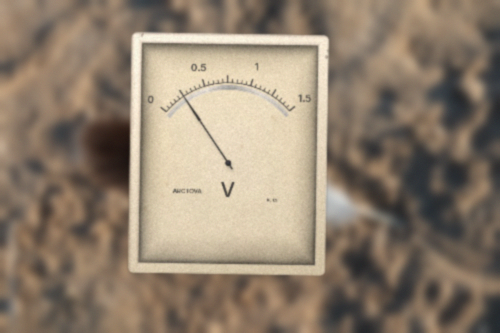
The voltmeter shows 0.25V
